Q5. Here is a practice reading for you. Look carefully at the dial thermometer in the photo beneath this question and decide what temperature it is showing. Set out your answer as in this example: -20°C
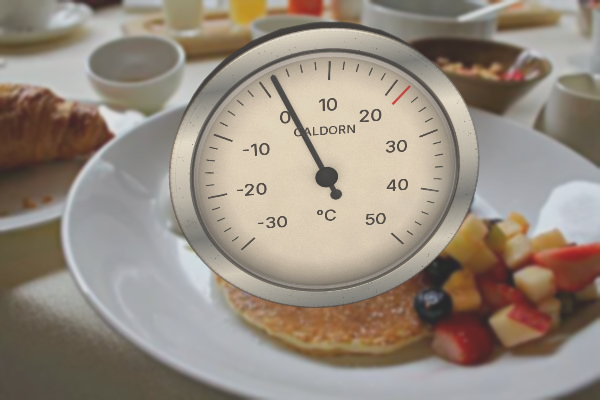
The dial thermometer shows 2°C
